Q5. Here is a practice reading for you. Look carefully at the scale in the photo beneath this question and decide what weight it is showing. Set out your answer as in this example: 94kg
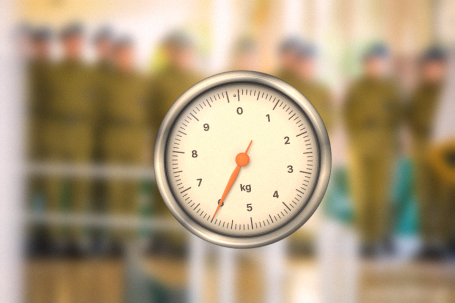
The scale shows 6kg
